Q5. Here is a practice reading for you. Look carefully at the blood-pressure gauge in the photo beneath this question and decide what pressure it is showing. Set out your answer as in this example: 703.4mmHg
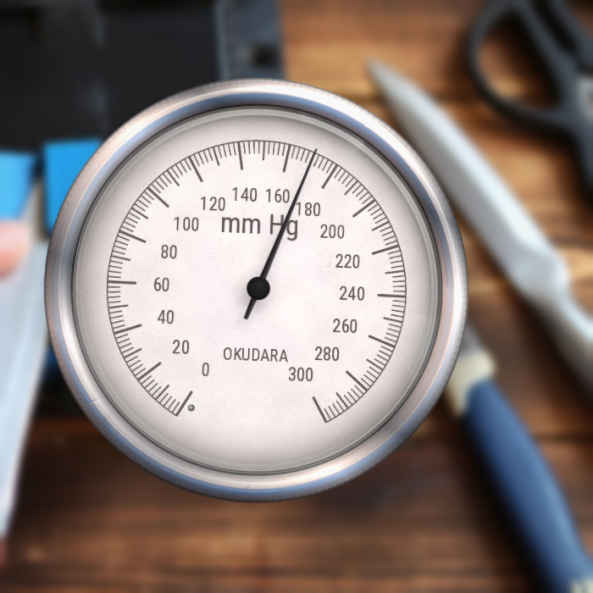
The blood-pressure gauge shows 170mmHg
